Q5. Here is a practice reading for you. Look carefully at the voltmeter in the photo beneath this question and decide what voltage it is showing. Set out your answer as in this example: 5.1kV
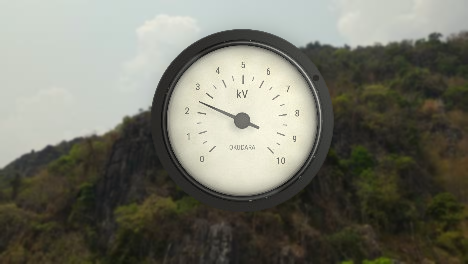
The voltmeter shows 2.5kV
